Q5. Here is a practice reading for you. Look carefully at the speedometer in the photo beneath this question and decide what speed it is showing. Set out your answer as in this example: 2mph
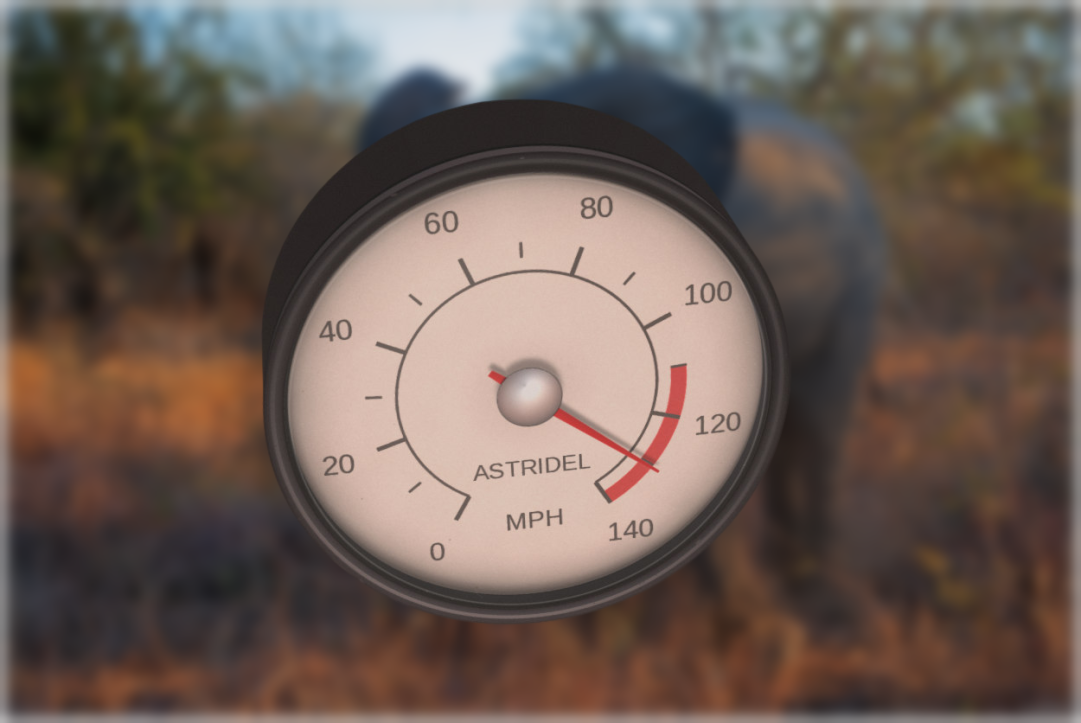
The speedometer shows 130mph
